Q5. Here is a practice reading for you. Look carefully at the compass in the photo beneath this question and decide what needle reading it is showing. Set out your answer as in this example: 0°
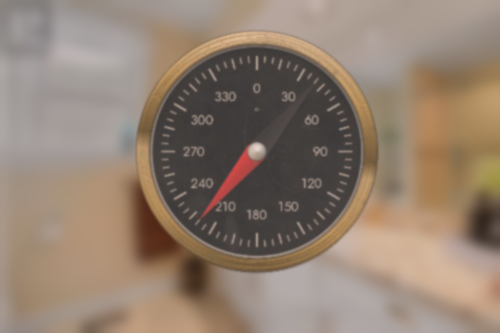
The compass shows 220°
